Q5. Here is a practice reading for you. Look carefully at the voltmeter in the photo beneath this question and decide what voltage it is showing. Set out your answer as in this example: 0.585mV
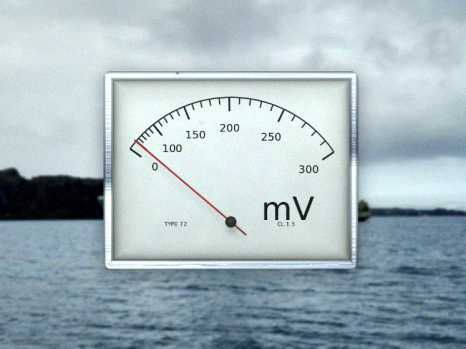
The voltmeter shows 50mV
